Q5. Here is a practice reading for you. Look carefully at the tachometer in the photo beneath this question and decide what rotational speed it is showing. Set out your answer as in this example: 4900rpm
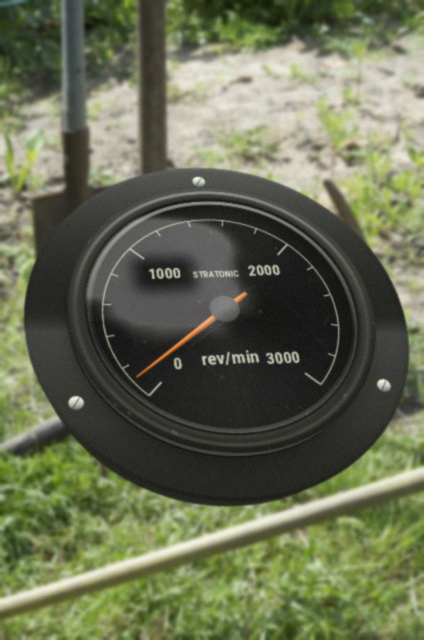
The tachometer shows 100rpm
